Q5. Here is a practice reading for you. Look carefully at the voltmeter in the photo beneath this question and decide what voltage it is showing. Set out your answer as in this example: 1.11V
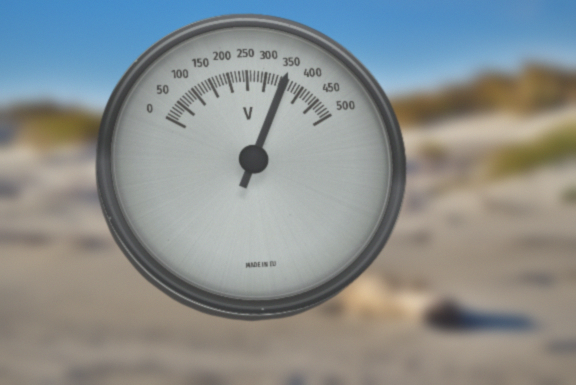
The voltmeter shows 350V
